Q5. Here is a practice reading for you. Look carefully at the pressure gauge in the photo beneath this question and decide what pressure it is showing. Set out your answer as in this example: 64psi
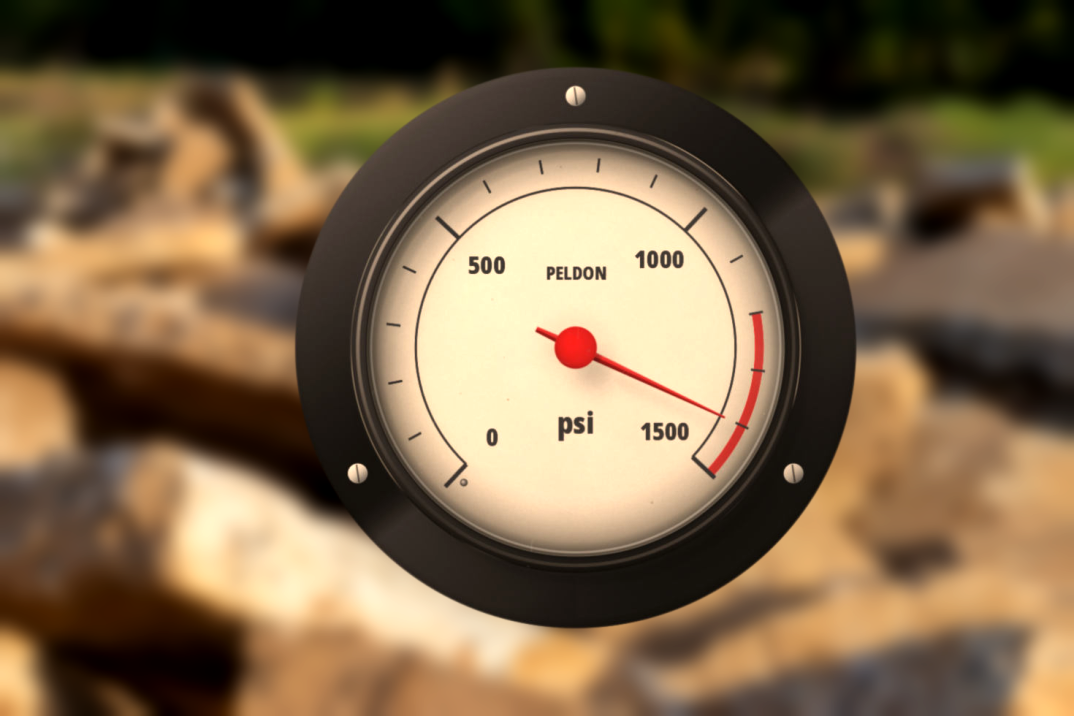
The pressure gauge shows 1400psi
